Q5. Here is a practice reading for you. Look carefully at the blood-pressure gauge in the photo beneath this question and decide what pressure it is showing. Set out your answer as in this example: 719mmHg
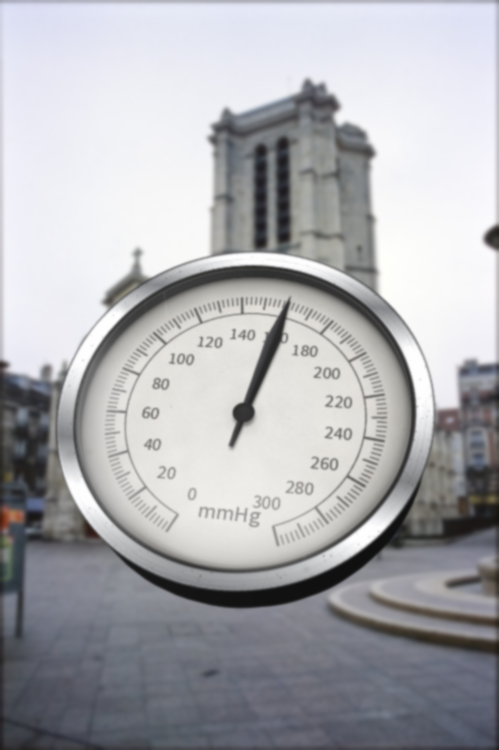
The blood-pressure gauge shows 160mmHg
